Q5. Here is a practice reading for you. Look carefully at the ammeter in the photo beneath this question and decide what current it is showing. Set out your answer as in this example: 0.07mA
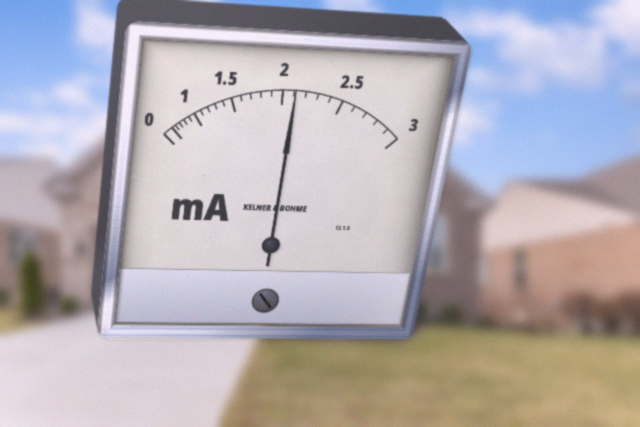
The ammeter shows 2.1mA
